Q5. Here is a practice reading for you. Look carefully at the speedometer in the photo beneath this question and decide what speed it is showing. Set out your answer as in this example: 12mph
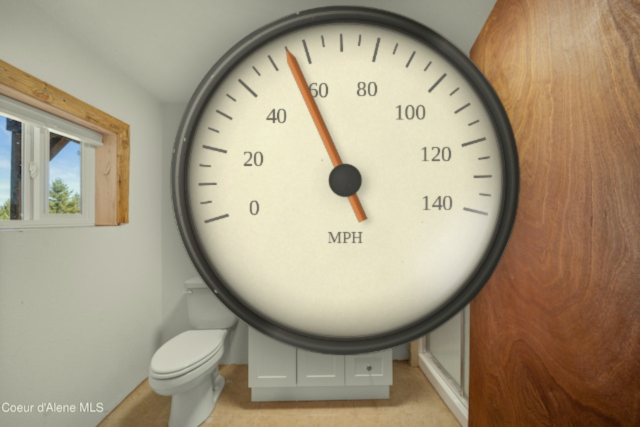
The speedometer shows 55mph
